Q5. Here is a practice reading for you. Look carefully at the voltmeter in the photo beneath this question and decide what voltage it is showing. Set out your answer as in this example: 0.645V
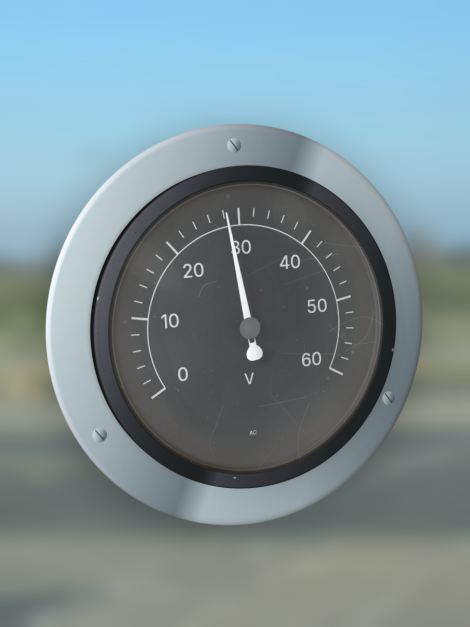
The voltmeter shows 28V
